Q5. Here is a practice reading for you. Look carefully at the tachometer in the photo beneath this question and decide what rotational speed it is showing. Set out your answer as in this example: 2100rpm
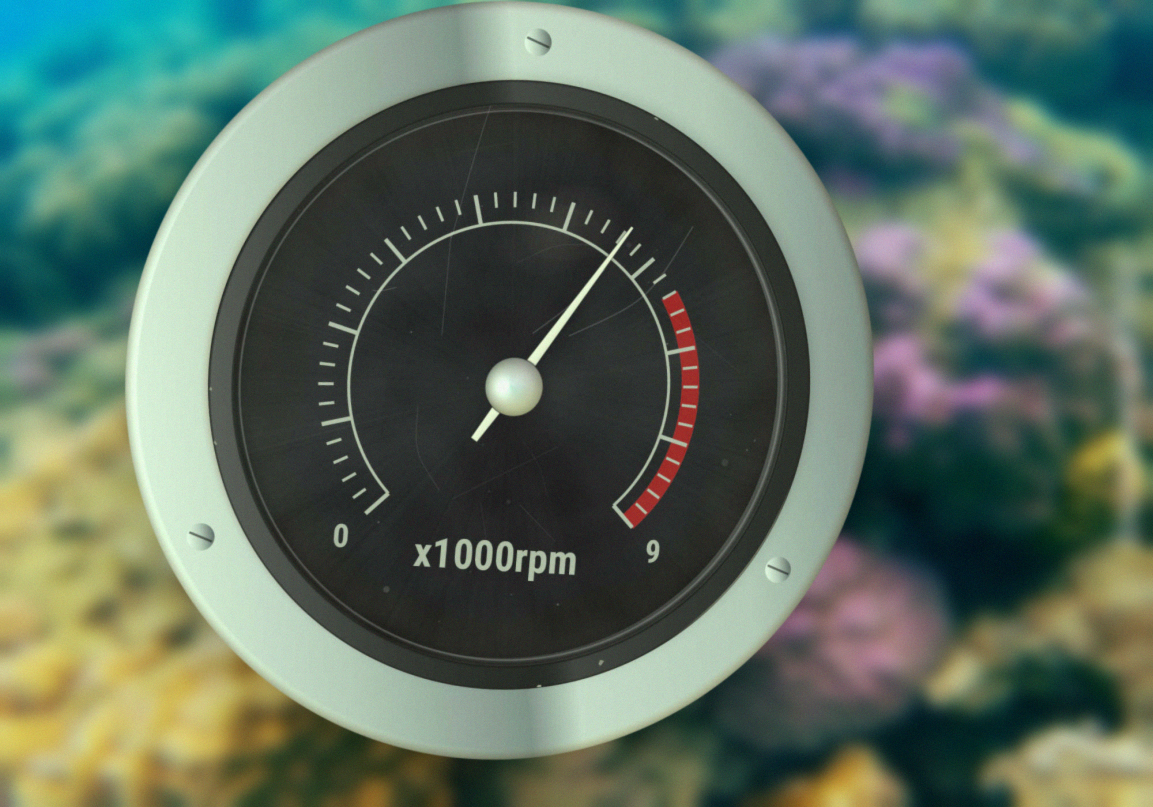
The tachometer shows 5600rpm
